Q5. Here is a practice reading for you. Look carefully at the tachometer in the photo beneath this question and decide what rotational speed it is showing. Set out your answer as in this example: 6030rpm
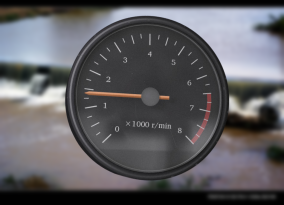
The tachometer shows 1375rpm
